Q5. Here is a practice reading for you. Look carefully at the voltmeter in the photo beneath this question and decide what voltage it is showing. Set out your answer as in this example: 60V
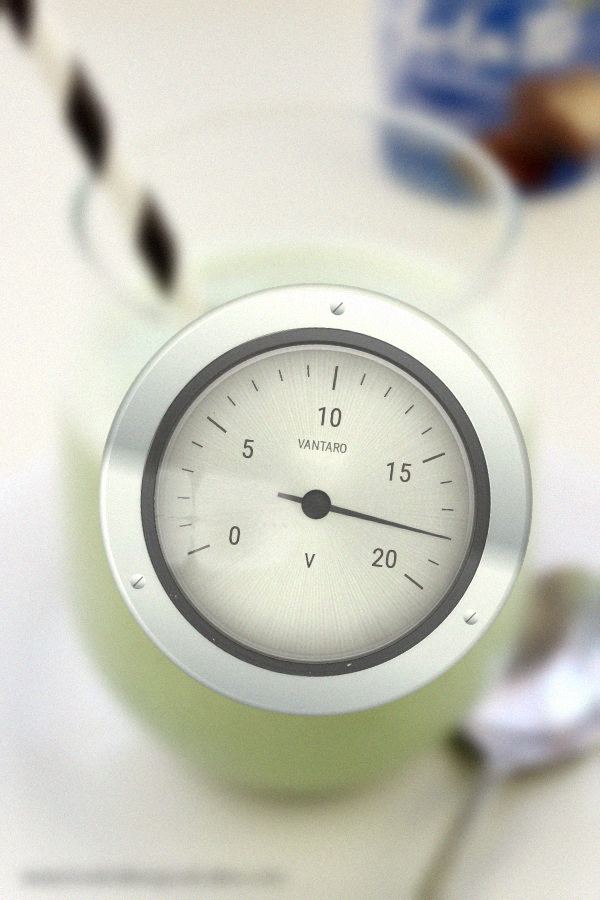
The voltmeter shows 18V
